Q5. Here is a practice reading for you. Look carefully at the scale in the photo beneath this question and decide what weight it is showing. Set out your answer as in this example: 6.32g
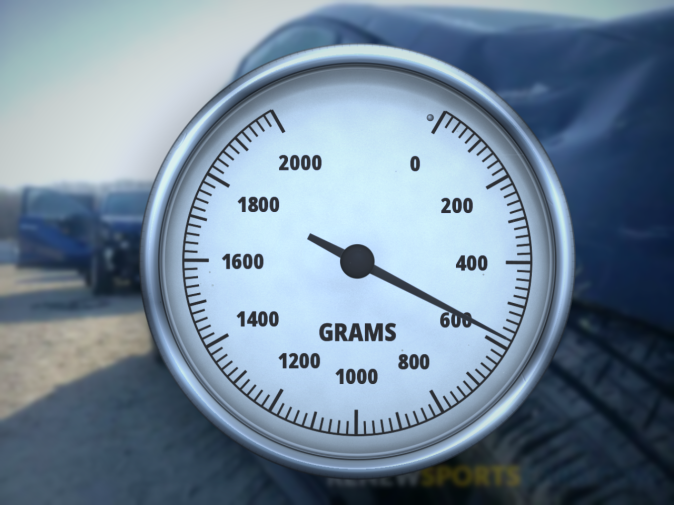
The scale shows 580g
